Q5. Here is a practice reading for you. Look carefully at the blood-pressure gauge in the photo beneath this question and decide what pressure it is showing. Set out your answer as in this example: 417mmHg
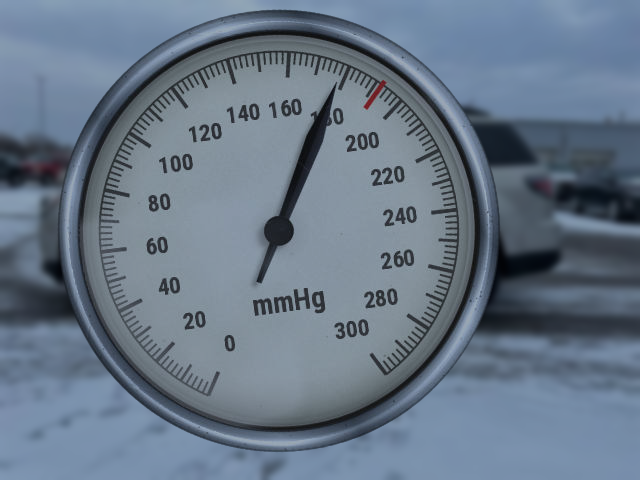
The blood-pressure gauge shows 178mmHg
